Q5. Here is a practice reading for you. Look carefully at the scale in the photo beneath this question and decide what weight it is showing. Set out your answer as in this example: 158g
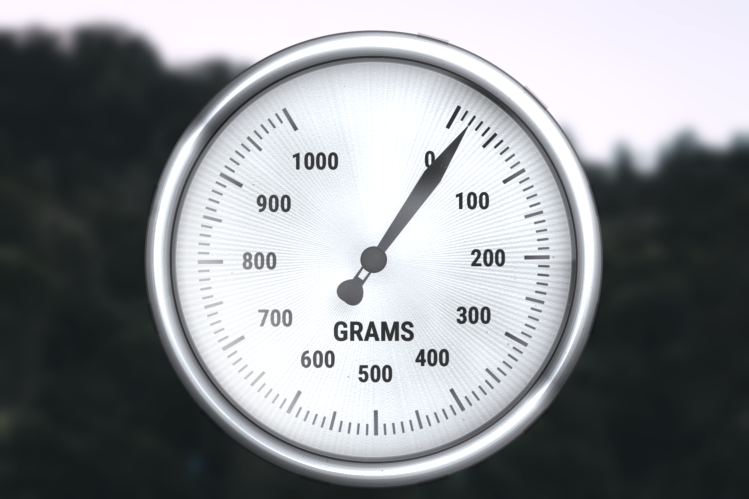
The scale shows 20g
